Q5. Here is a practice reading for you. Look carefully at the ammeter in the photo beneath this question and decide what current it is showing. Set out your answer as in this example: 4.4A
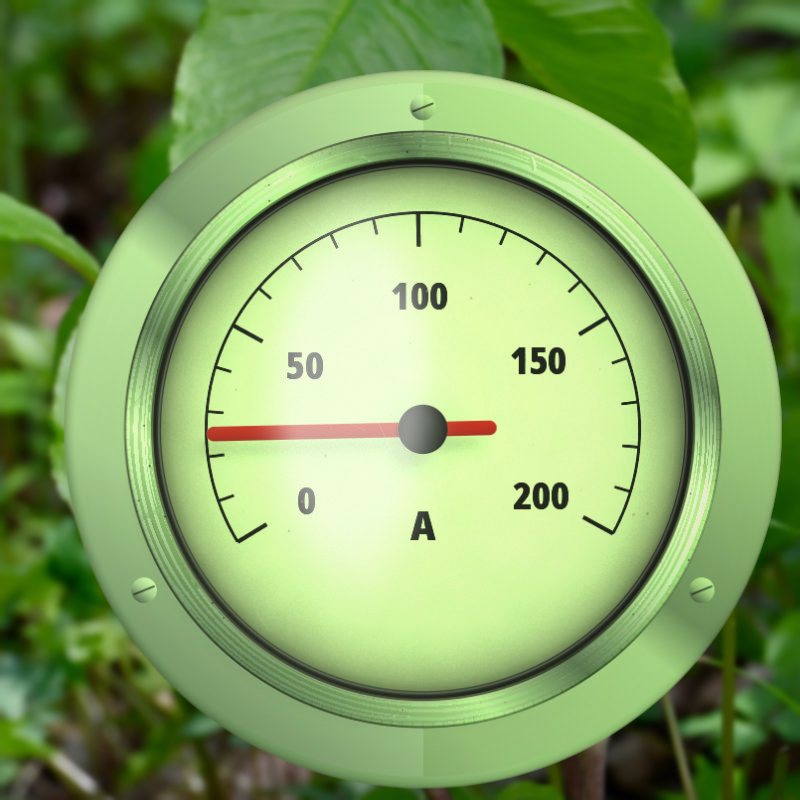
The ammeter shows 25A
